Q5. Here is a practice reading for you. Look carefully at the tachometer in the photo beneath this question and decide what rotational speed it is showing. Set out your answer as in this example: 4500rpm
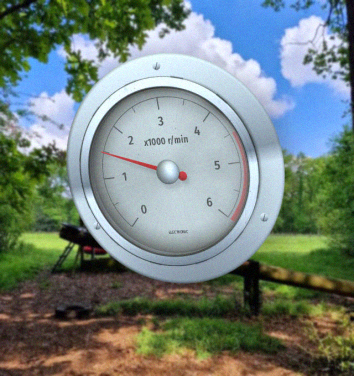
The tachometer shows 1500rpm
